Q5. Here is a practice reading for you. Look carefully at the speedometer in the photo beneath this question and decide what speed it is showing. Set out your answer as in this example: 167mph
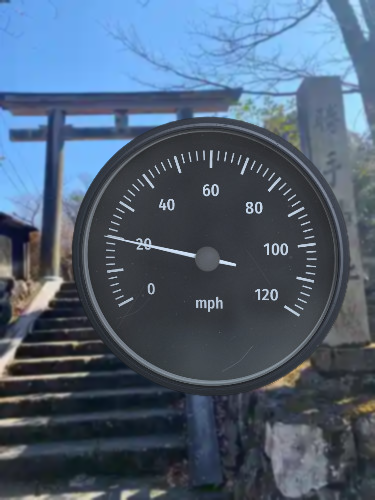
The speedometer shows 20mph
